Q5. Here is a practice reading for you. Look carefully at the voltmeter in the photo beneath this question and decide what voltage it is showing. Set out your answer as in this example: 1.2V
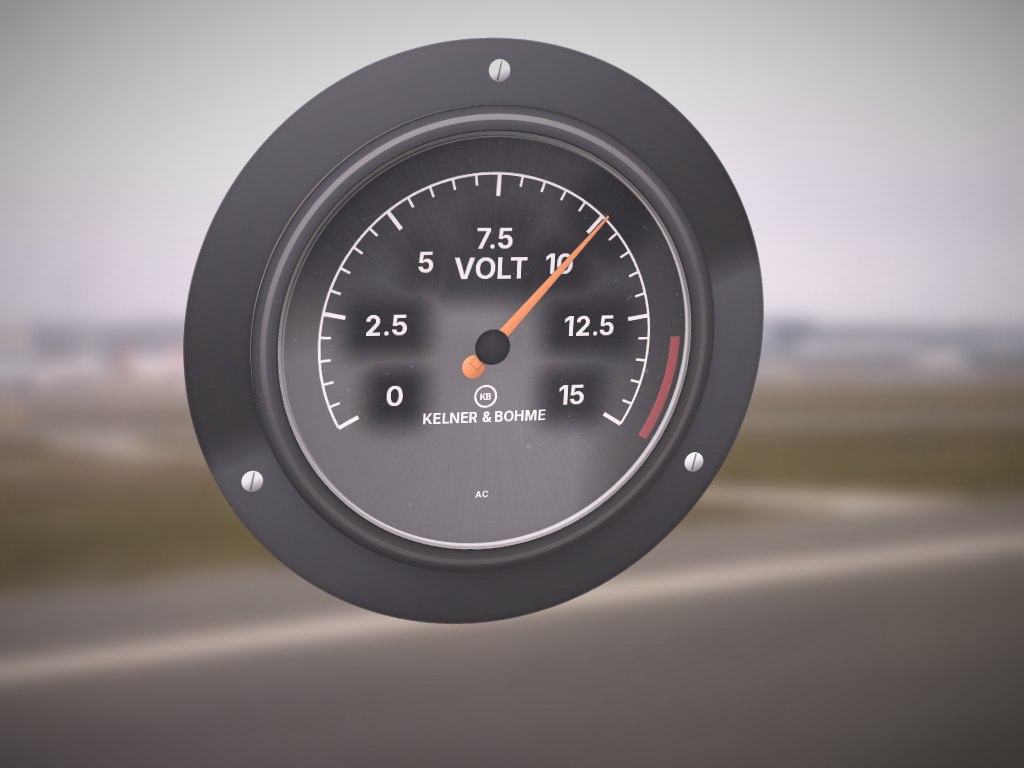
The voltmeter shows 10V
